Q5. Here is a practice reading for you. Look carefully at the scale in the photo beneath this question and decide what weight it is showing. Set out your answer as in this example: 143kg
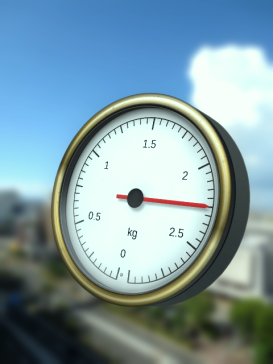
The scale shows 2.25kg
